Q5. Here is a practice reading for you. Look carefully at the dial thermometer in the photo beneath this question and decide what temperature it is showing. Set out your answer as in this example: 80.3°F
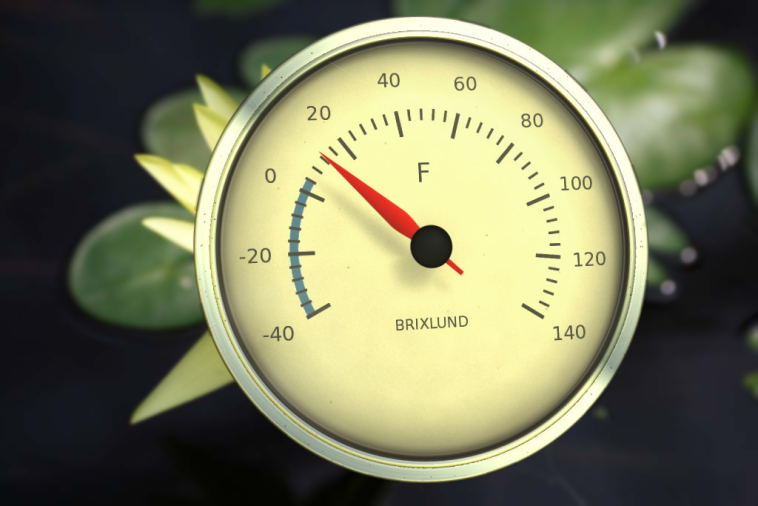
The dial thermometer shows 12°F
